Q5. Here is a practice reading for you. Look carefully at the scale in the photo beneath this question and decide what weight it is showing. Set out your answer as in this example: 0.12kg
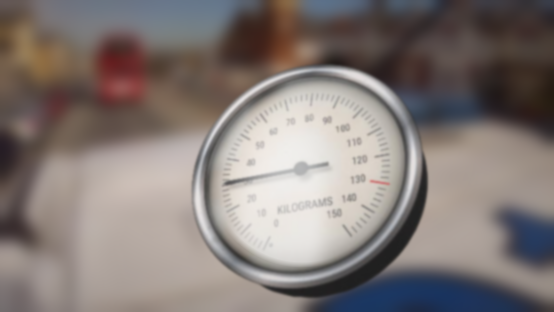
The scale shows 30kg
